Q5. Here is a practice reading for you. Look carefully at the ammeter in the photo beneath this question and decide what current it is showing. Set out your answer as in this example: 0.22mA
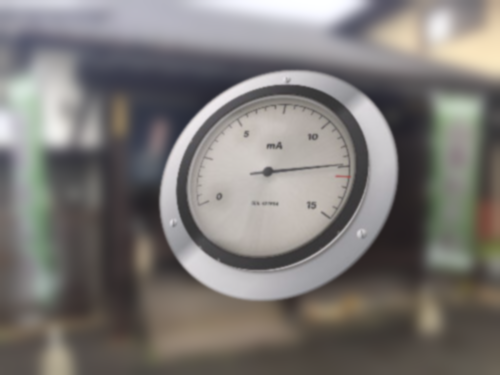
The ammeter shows 12.5mA
